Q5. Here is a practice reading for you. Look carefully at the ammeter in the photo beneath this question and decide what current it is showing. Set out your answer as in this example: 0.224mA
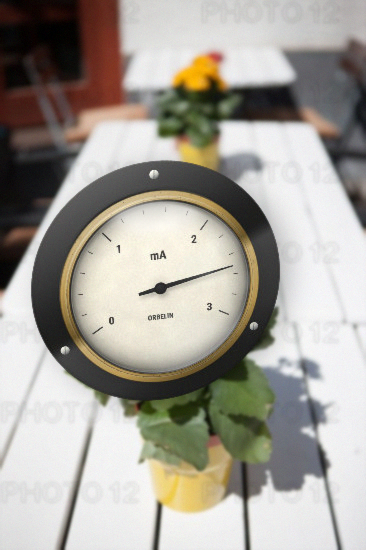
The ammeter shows 2.5mA
